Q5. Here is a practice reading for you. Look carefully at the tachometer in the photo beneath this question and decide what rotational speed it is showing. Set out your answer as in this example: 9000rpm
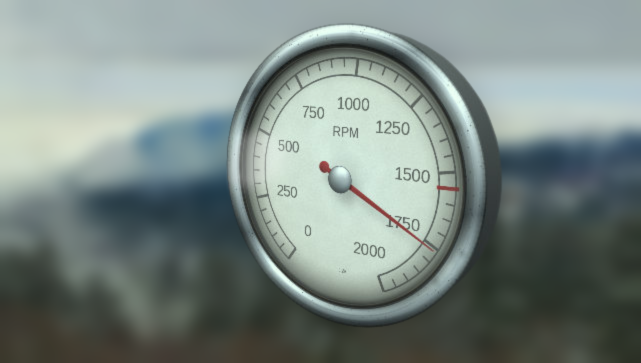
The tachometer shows 1750rpm
